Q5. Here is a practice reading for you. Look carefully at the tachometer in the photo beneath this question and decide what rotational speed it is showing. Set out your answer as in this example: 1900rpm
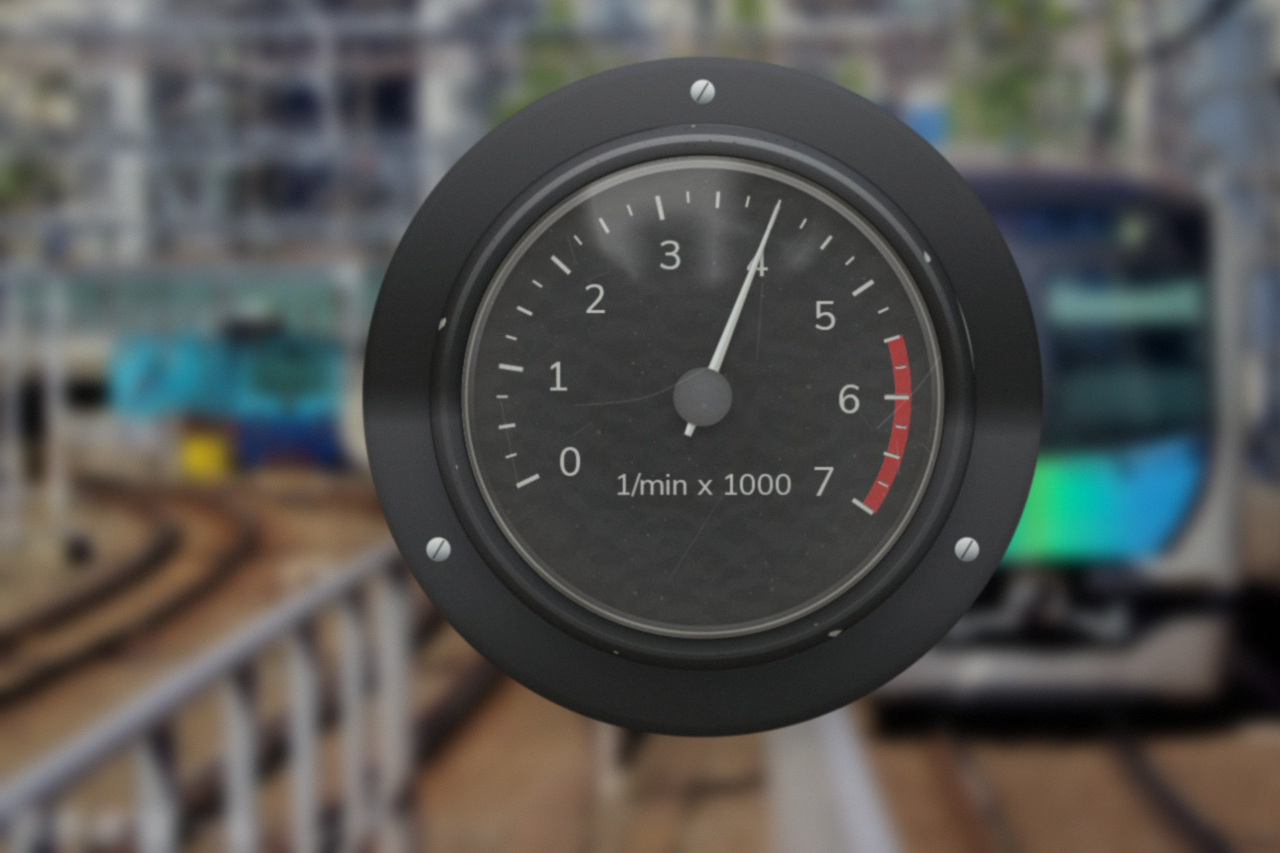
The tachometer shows 4000rpm
